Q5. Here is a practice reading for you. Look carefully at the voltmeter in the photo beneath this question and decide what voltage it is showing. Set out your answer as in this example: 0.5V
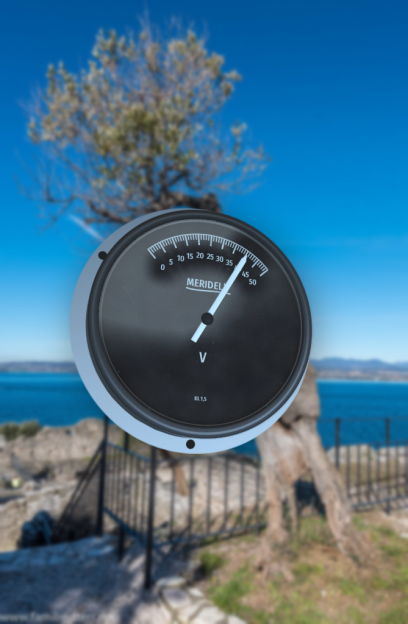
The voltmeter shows 40V
